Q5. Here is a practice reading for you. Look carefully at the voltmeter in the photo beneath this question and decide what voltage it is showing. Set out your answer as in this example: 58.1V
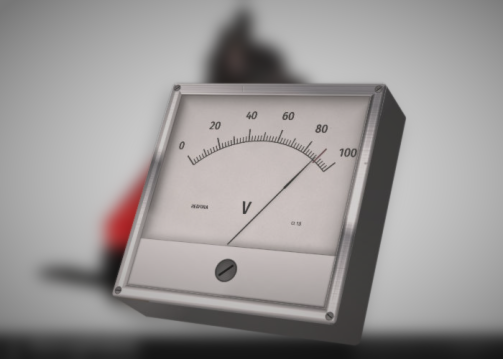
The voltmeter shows 90V
